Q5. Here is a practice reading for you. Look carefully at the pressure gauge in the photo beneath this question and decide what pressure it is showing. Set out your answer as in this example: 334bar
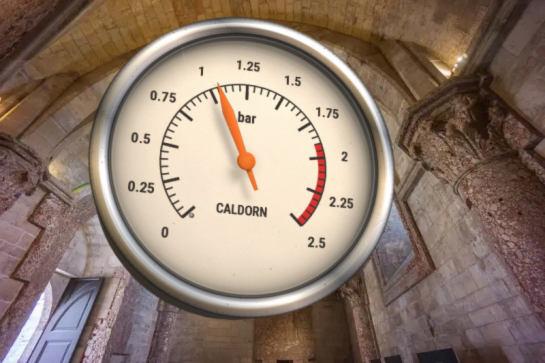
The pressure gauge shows 1.05bar
